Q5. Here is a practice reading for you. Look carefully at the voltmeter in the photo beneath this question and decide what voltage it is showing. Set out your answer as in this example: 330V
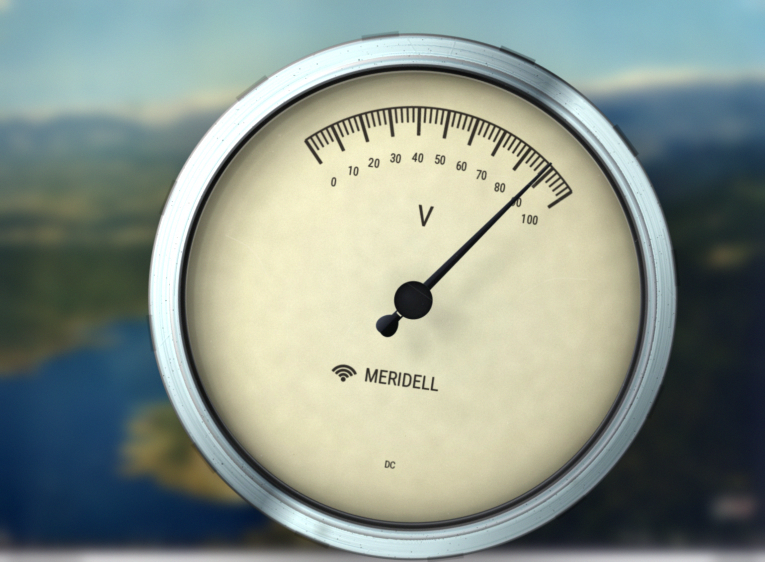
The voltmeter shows 88V
